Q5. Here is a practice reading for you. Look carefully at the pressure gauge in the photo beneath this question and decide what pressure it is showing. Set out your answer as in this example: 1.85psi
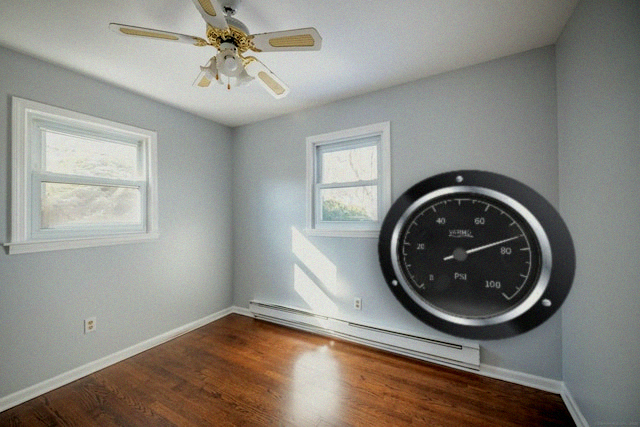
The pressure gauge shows 75psi
